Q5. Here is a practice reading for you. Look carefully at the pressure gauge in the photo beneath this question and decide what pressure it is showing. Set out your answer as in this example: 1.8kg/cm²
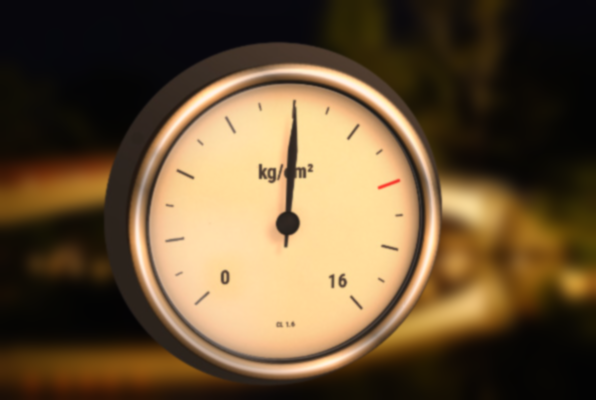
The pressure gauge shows 8kg/cm²
